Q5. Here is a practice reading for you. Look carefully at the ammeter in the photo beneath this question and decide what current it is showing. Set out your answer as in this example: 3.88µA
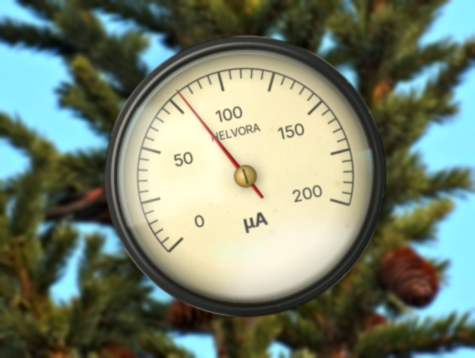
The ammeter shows 80µA
